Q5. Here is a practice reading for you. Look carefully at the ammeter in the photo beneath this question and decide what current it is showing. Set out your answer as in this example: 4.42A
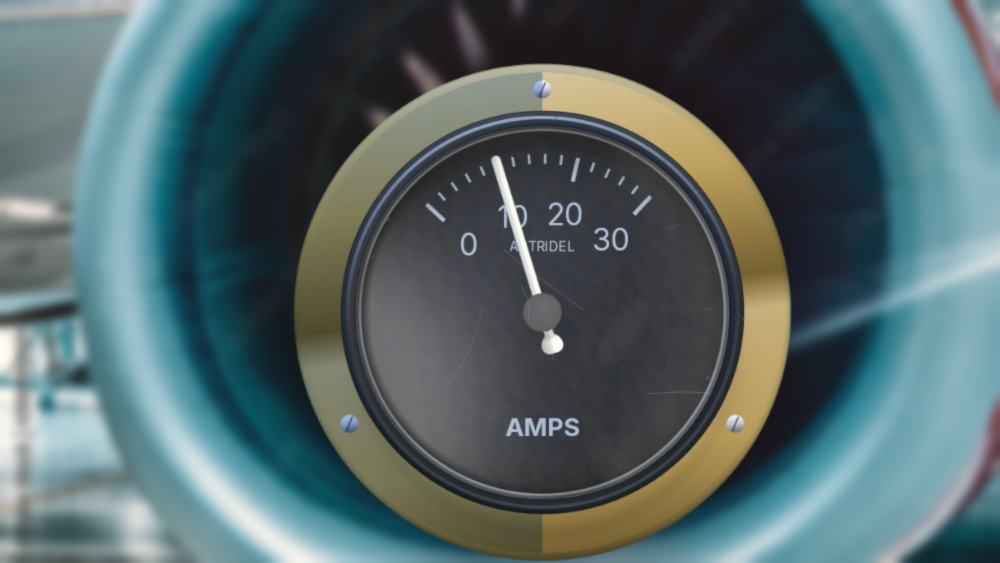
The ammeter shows 10A
